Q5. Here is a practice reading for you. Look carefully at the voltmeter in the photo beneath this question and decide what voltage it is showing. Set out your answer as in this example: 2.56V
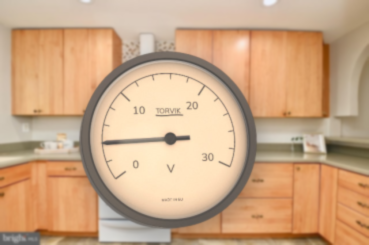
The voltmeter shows 4V
